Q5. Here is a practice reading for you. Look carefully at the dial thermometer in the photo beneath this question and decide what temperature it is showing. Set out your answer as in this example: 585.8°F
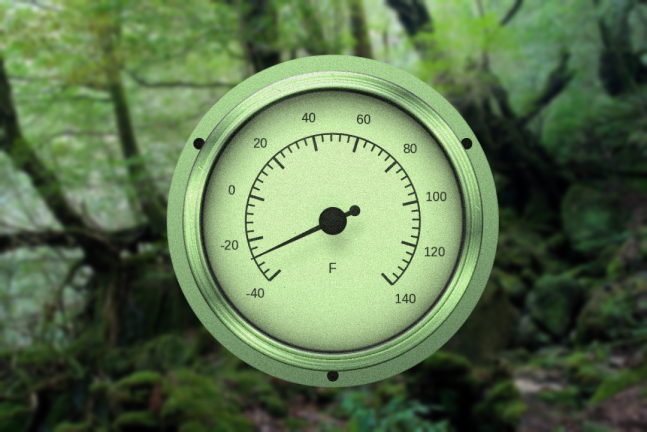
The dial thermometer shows -28°F
